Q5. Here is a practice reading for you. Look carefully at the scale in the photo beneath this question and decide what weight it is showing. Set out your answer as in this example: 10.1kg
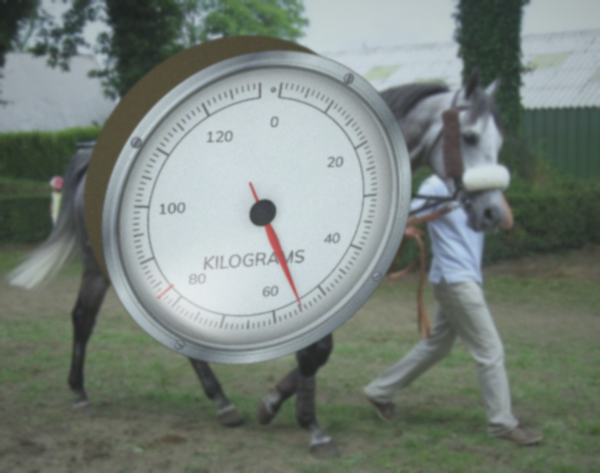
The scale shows 55kg
